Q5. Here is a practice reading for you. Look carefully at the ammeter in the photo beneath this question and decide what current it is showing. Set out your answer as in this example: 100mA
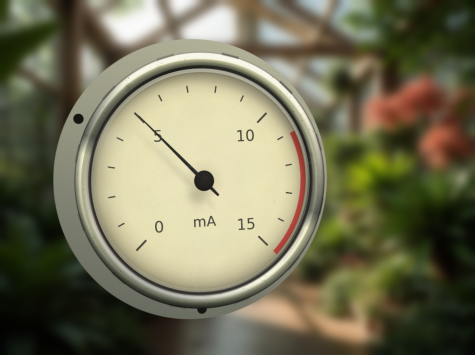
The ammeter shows 5mA
